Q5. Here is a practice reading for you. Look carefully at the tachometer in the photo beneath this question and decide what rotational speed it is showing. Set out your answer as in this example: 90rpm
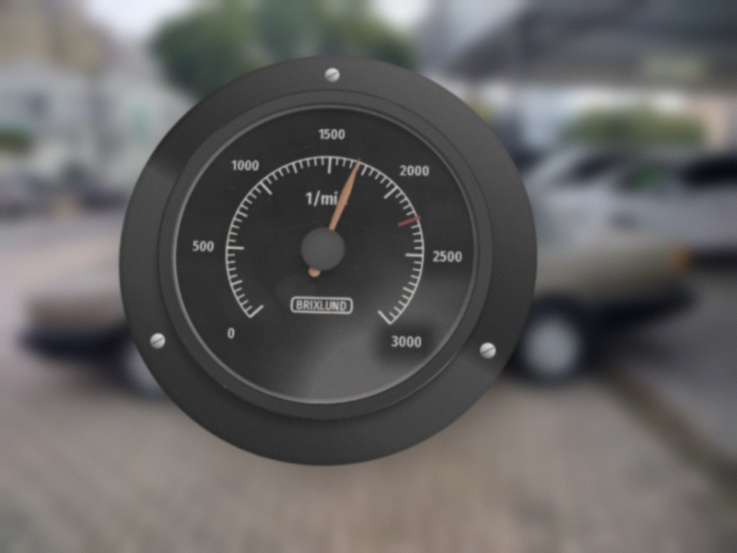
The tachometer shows 1700rpm
